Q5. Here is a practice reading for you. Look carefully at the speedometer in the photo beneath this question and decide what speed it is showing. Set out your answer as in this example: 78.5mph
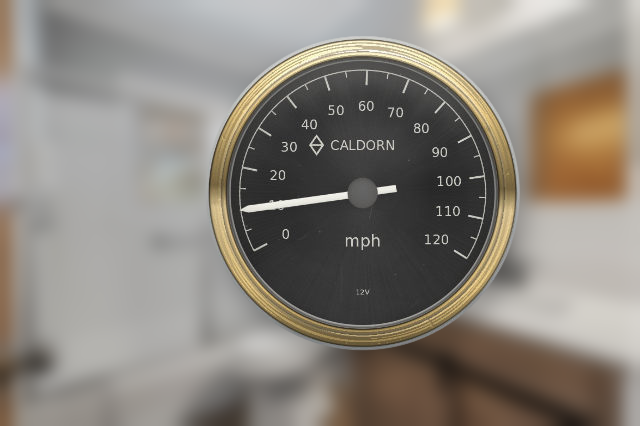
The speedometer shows 10mph
